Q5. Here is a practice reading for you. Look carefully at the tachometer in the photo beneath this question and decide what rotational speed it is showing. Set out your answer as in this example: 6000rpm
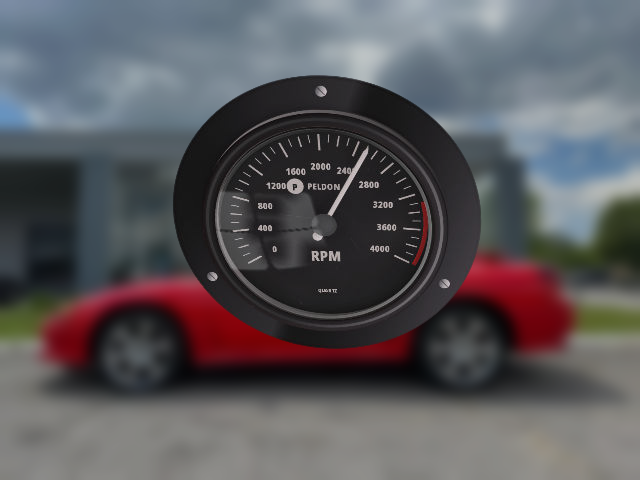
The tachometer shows 2500rpm
